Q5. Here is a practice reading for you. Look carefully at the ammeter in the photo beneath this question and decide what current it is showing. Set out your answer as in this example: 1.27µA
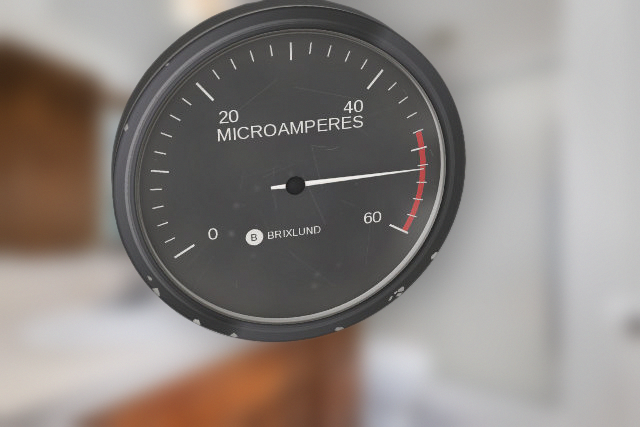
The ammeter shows 52µA
